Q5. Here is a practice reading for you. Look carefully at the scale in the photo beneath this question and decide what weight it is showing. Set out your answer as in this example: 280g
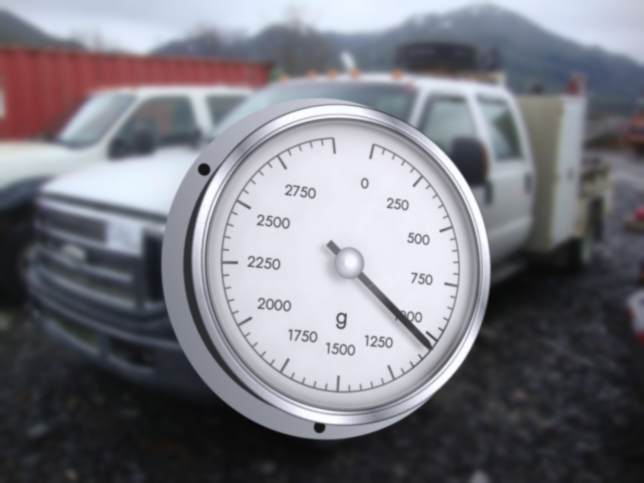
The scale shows 1050g
